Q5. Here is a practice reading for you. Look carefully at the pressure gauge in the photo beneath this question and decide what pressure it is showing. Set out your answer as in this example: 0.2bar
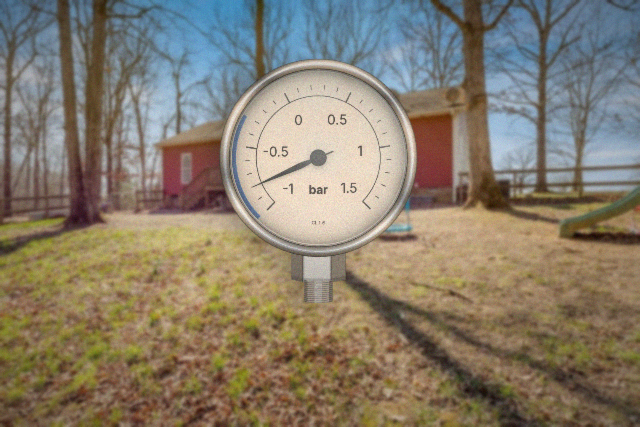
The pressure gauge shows -0.8bar
